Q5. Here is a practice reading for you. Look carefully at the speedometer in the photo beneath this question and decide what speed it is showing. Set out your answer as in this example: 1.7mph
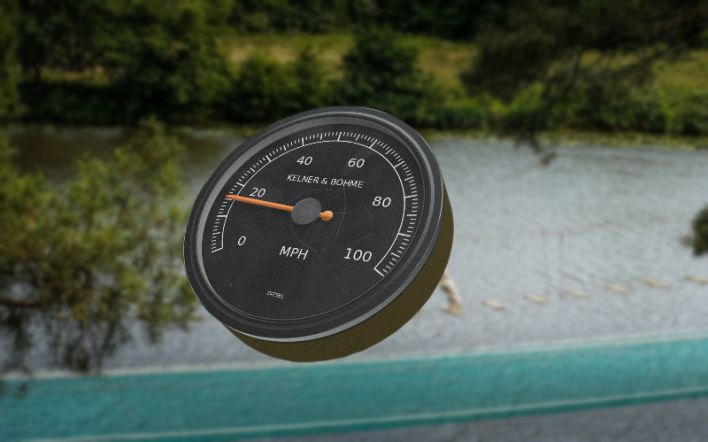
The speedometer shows 15mph
